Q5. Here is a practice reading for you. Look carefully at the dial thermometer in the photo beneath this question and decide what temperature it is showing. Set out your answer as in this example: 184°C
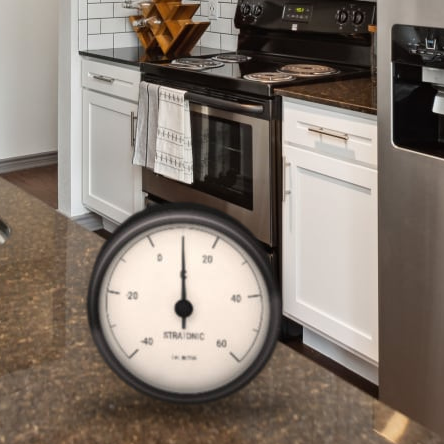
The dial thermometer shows 10°C
